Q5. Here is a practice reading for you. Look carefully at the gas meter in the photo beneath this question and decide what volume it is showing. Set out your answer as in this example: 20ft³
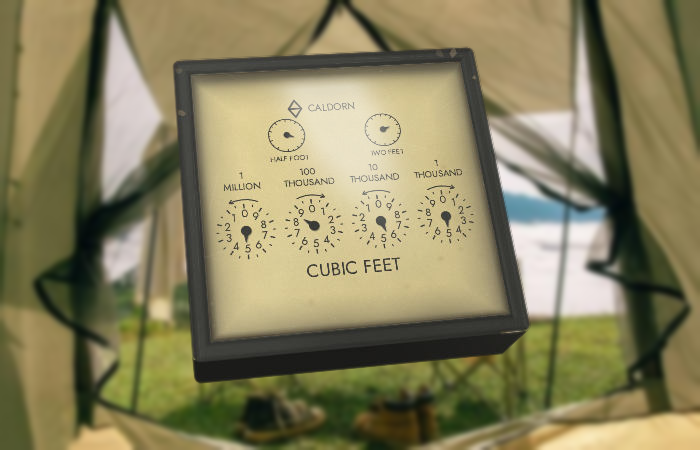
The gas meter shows 485500ft³
